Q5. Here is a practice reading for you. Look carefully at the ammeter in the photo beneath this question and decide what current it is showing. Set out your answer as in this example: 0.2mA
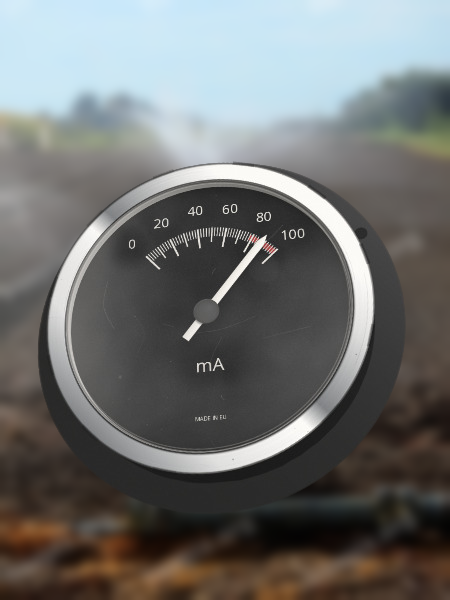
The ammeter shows 90mA
